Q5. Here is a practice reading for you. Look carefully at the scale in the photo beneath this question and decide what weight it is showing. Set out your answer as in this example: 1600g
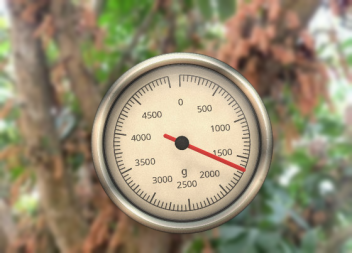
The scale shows 1650g
